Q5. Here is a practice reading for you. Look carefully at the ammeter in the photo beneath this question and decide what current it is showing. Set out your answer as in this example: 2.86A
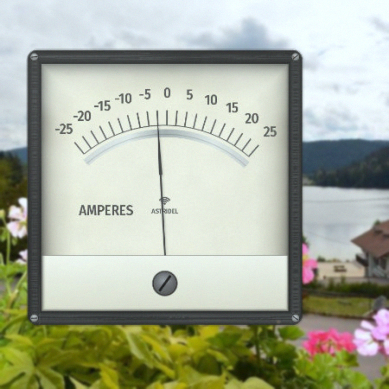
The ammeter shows -2.5A
